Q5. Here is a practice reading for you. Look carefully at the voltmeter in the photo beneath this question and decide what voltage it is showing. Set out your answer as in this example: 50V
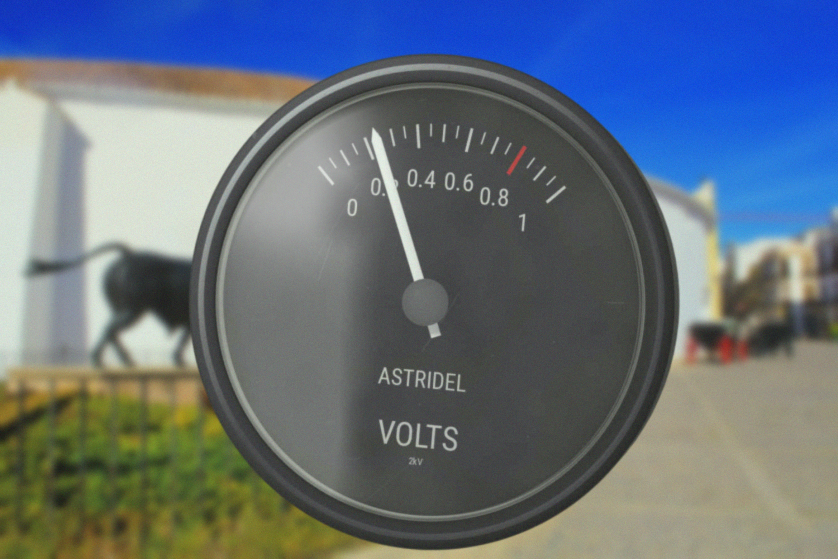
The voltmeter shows 0.25V
